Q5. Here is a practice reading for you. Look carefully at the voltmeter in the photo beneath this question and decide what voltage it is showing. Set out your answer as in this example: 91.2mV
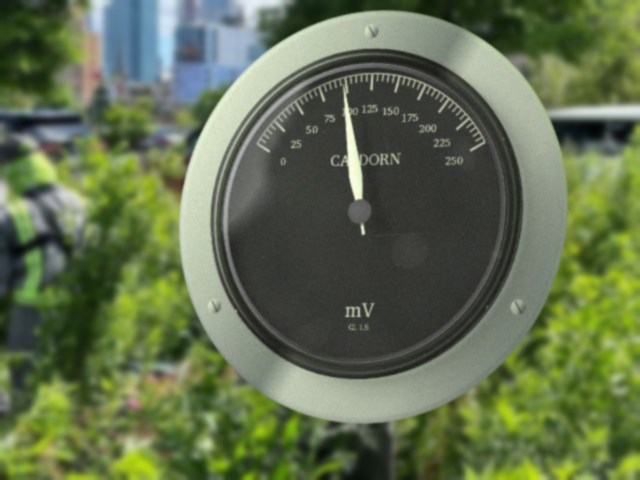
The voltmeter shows 100mV
